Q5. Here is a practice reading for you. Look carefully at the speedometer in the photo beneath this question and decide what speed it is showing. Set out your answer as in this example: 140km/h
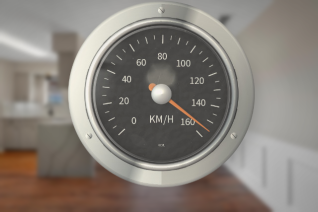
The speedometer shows 155km/h
